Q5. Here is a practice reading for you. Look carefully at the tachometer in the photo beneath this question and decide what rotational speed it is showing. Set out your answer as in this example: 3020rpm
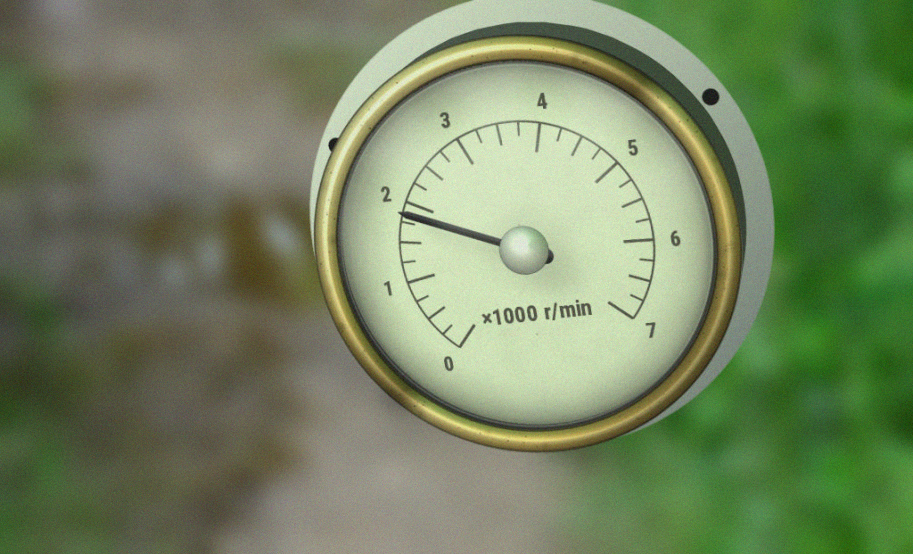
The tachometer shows 1875rpm
